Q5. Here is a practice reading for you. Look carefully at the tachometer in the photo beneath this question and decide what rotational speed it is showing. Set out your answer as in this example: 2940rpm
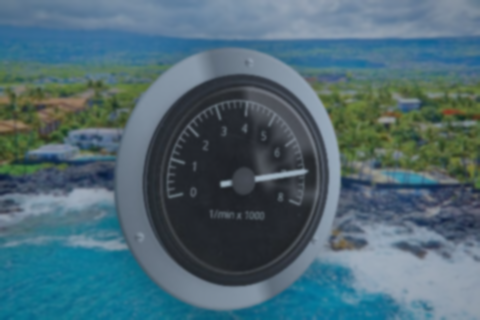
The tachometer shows 7000rpm
